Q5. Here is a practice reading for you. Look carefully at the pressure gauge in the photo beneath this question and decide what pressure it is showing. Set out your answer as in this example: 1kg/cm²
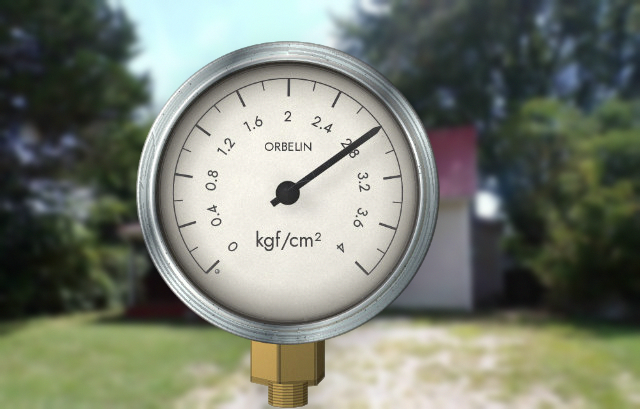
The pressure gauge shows 2.8kg/cm²
